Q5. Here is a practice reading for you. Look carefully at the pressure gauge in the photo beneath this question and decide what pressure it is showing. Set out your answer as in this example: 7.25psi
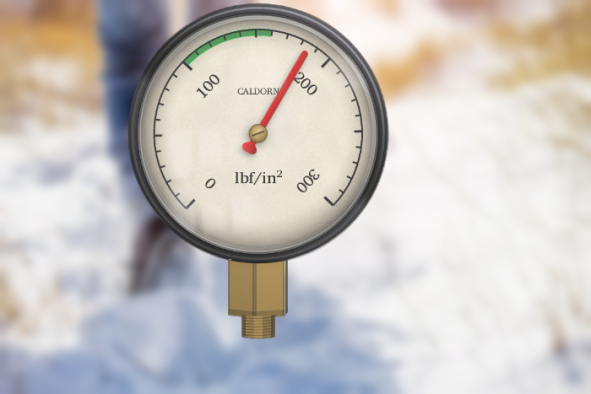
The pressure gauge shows 185psi
